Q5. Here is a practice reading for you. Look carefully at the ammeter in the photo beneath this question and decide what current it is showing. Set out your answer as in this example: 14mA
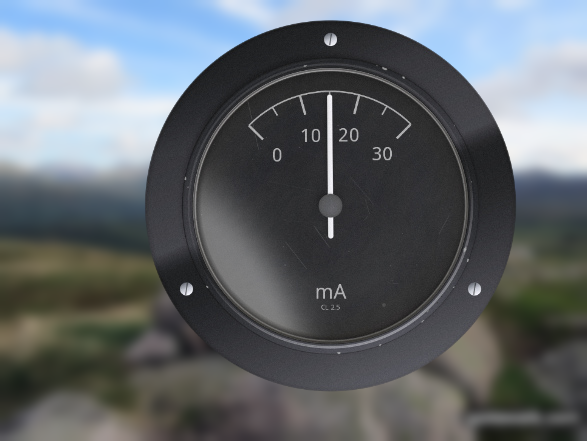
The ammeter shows 15mA
